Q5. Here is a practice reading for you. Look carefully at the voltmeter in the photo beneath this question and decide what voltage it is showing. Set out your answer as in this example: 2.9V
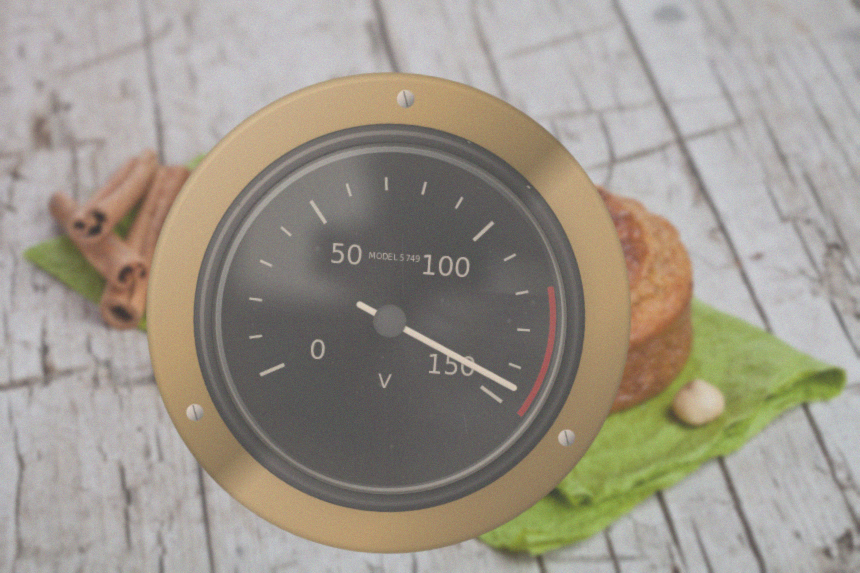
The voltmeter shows 145V
